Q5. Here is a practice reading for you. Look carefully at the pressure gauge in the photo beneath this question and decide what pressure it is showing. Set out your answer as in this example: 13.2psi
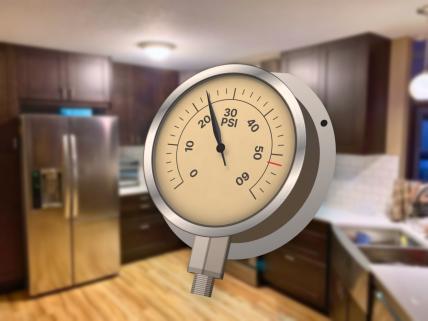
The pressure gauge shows 24psi
